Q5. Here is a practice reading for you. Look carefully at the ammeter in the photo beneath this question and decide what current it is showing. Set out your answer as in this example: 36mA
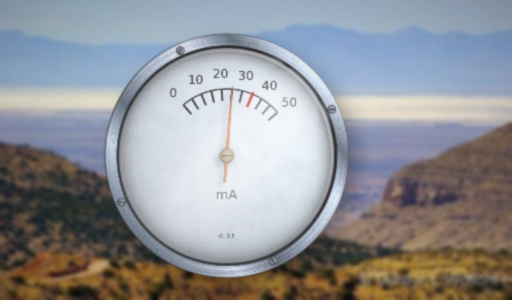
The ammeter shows 25mA
